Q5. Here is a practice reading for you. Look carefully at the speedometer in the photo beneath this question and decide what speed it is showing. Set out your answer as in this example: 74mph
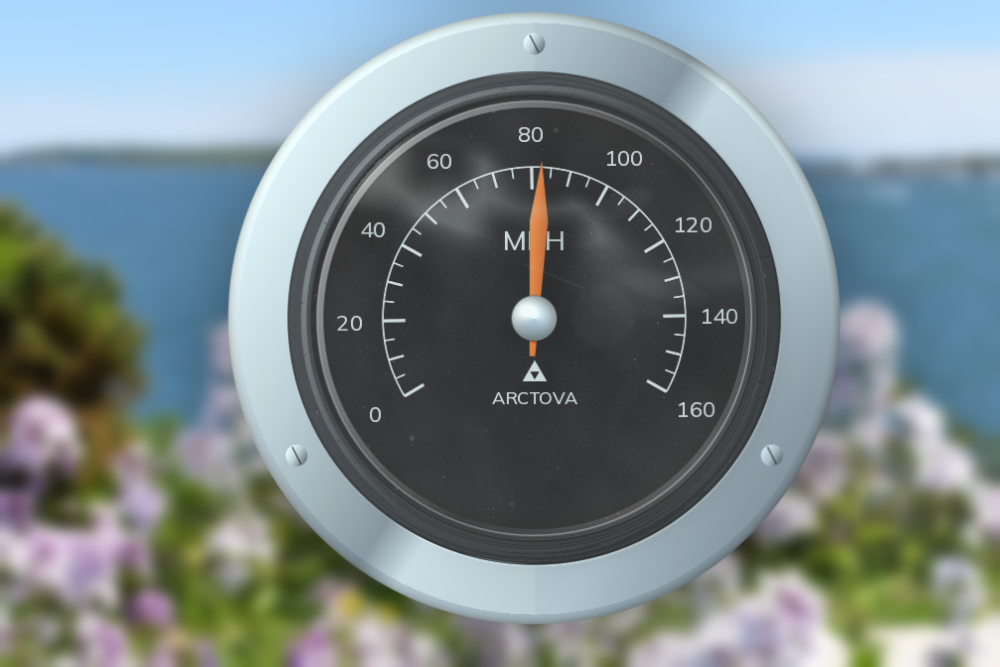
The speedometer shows 82.5mph
